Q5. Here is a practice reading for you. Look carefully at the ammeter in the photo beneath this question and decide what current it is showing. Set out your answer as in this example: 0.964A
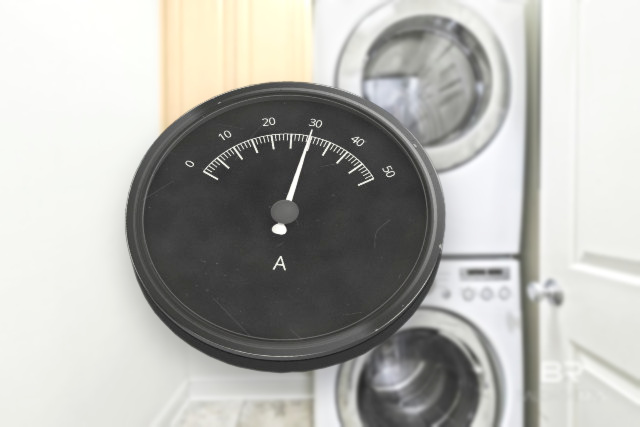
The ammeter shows 30A
